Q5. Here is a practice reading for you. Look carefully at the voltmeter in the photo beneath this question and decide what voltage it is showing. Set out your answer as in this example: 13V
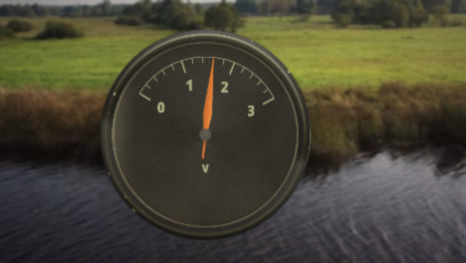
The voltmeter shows 1.6V
